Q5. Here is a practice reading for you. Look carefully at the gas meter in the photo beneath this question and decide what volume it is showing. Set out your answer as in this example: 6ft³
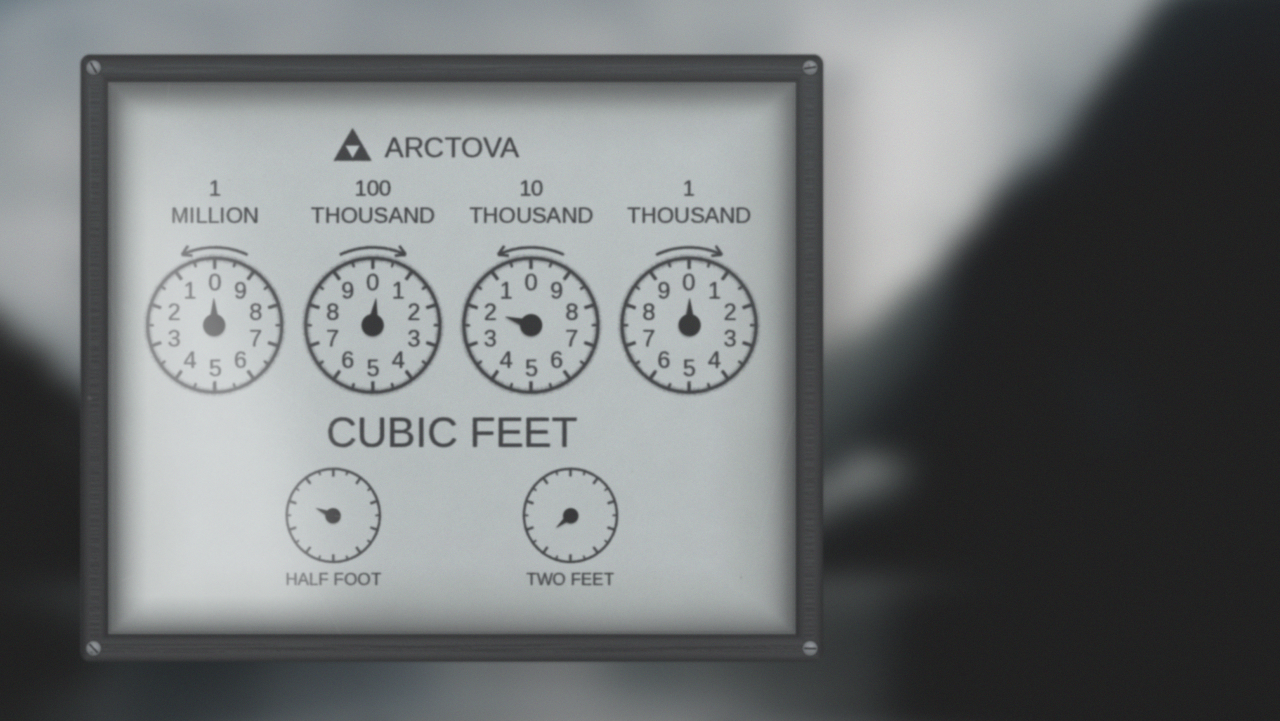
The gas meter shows 2000ft³
